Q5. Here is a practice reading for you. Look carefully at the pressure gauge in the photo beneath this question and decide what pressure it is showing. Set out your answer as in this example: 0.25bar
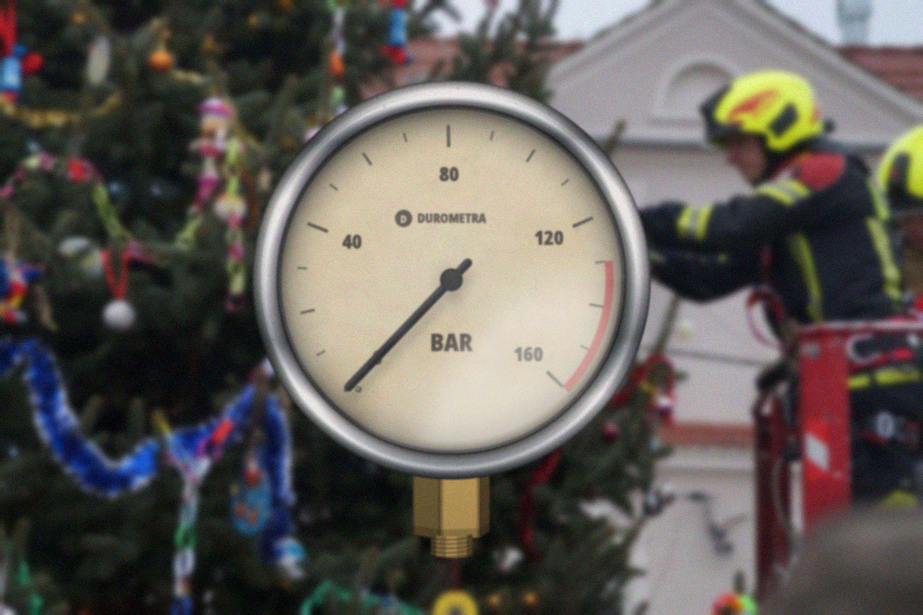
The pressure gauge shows 0bar
